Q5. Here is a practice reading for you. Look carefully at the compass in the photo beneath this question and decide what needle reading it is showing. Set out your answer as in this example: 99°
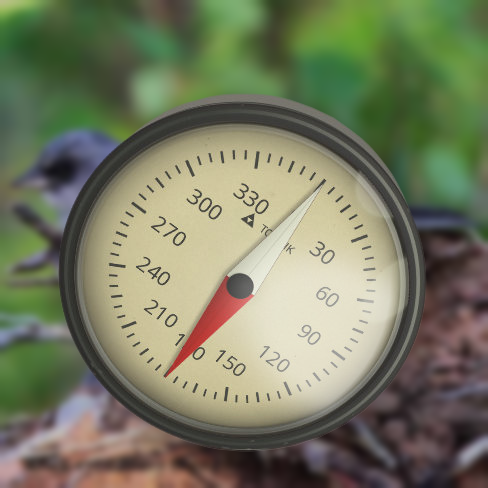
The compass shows 180°
